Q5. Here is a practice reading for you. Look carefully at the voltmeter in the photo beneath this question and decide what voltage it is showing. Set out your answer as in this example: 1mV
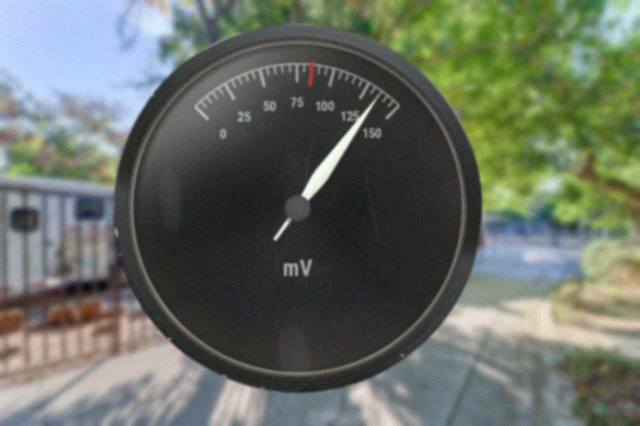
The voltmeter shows 135mV
